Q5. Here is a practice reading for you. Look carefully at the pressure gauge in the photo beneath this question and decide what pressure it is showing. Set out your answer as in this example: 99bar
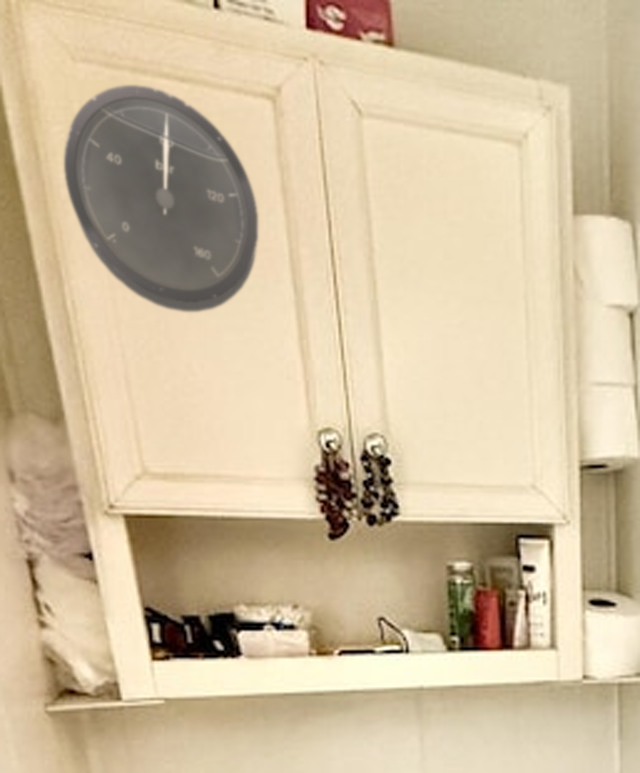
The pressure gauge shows 80bar
